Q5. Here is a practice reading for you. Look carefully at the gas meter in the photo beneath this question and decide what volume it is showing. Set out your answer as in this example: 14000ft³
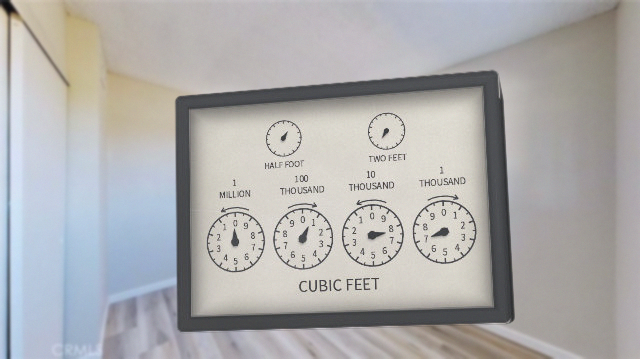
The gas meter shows 7700ft³
